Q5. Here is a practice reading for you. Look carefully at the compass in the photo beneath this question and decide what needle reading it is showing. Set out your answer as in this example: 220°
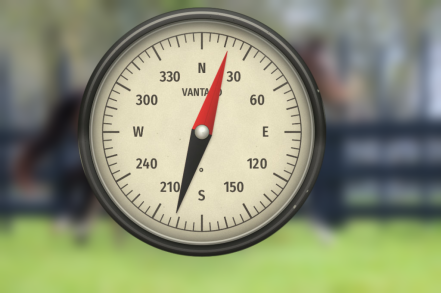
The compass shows 17.5°
